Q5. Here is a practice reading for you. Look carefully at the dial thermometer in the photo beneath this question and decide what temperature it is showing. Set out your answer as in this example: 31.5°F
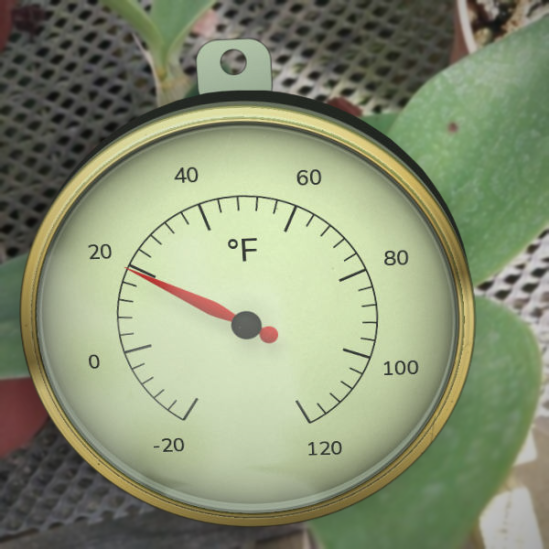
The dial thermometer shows 20°F
